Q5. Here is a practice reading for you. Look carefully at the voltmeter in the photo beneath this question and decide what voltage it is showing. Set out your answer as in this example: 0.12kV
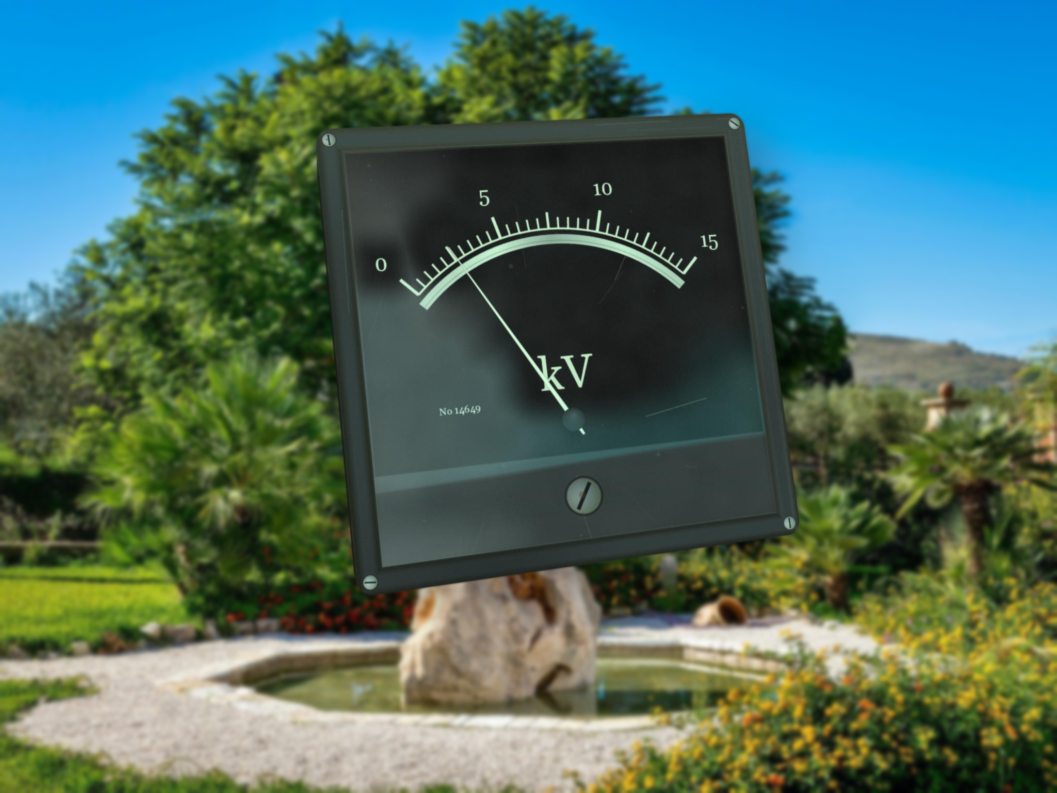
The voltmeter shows 2.5kV
